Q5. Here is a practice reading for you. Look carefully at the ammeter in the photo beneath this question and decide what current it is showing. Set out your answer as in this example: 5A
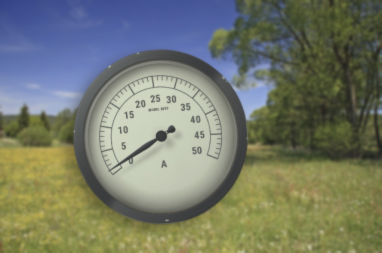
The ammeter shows 1A
